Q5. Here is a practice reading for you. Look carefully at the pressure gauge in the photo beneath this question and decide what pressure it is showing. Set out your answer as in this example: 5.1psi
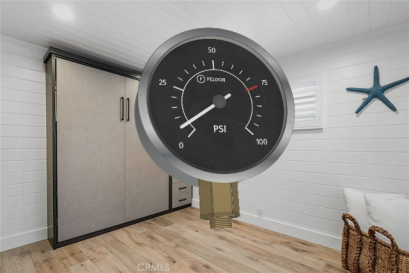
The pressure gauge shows 5psi
